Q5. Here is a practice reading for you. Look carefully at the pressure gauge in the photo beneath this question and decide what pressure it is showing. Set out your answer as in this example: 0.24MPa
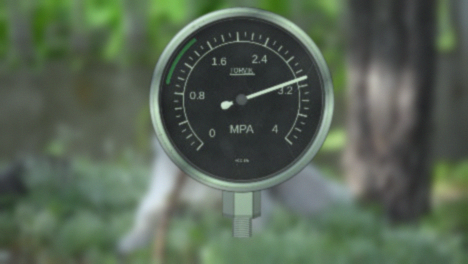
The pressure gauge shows 3.1MPa
